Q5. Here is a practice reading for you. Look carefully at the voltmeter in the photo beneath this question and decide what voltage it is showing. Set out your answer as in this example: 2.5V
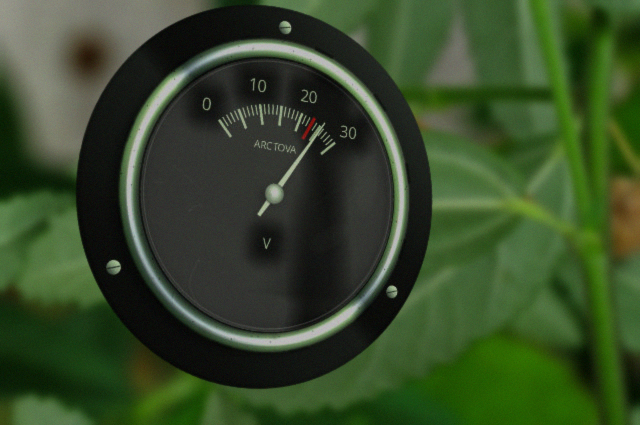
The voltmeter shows 25V
